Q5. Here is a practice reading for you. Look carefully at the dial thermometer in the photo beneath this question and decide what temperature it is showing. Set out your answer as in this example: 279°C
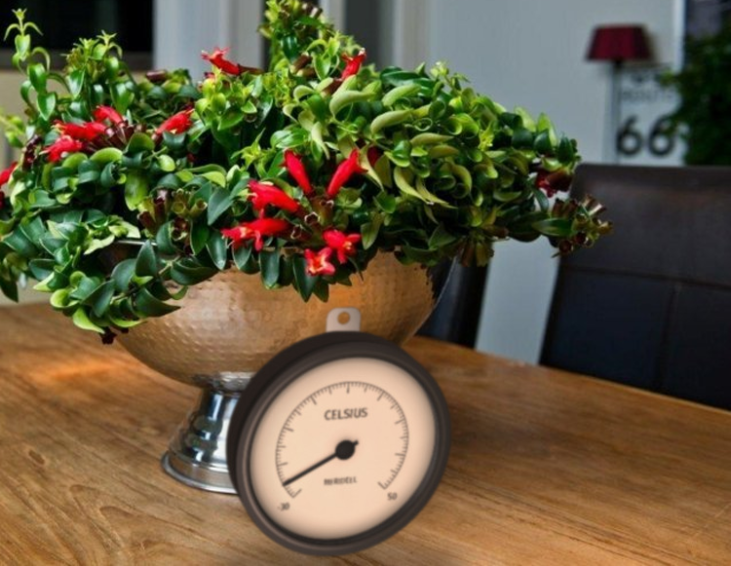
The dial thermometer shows -25°C
